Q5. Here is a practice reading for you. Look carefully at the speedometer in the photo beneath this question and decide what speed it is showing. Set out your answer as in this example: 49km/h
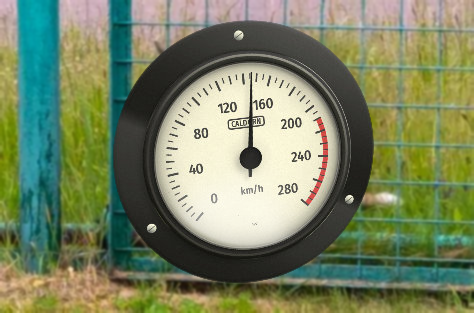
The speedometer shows 145km/h
